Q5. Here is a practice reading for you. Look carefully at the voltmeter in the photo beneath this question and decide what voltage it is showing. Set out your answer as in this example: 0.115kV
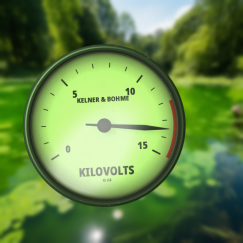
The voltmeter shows 13.5kV
